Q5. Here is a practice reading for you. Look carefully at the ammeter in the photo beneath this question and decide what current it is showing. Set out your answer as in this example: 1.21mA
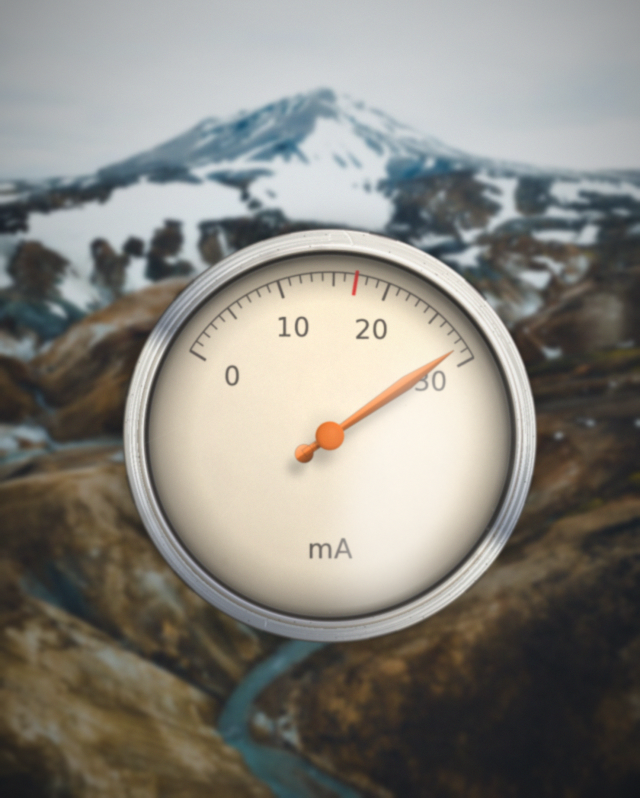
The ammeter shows 28.5mA
